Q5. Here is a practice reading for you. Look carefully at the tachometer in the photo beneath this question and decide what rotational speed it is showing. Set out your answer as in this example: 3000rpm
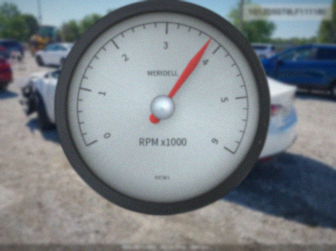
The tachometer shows 3800rpm
